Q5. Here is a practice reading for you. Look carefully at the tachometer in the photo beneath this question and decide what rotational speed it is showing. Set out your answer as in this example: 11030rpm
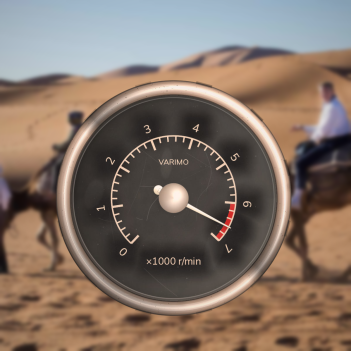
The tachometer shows 6600rpm
